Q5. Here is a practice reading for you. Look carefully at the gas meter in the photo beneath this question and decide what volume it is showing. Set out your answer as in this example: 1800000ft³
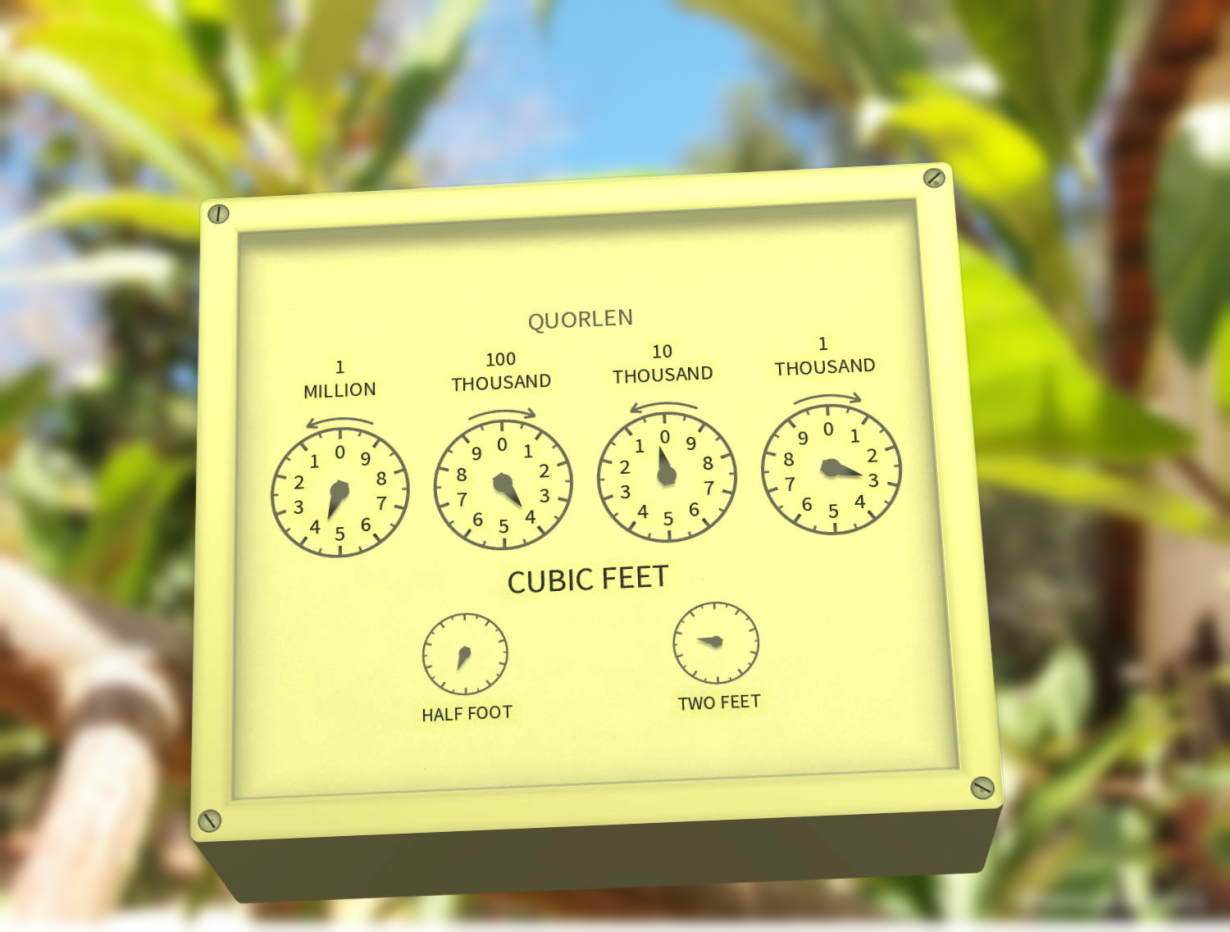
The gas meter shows 440300ft³
